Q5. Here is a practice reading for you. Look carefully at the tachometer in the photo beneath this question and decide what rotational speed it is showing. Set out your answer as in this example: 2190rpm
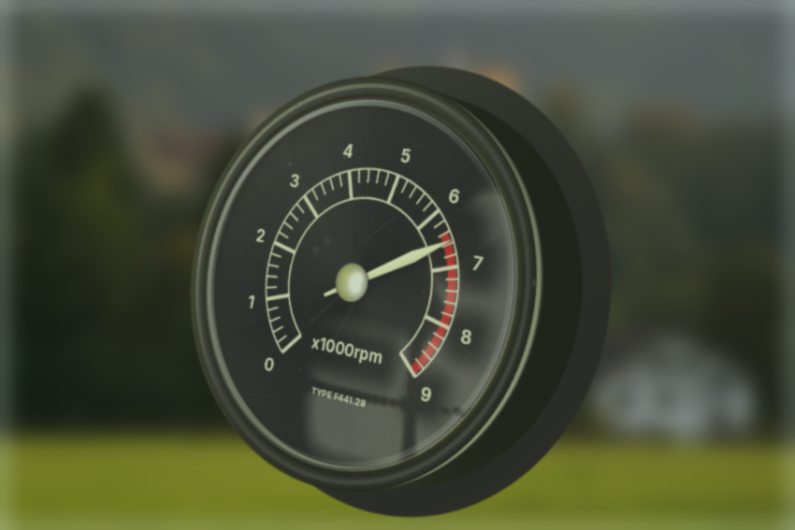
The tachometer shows 6600rpm
